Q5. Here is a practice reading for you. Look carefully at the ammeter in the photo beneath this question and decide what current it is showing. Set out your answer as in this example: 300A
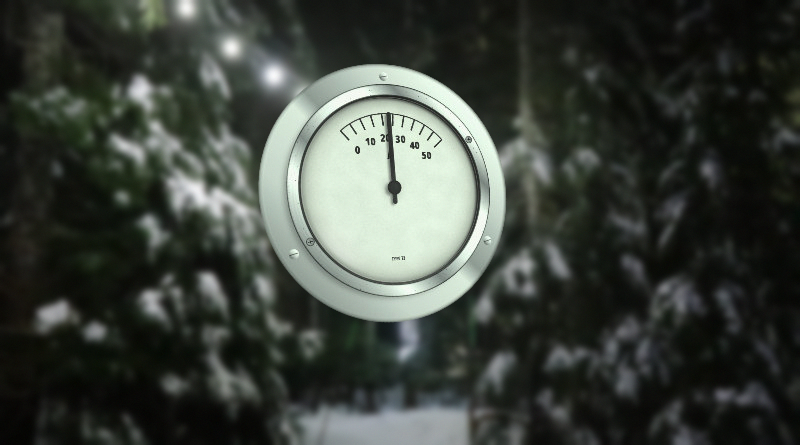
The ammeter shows 22.5A
